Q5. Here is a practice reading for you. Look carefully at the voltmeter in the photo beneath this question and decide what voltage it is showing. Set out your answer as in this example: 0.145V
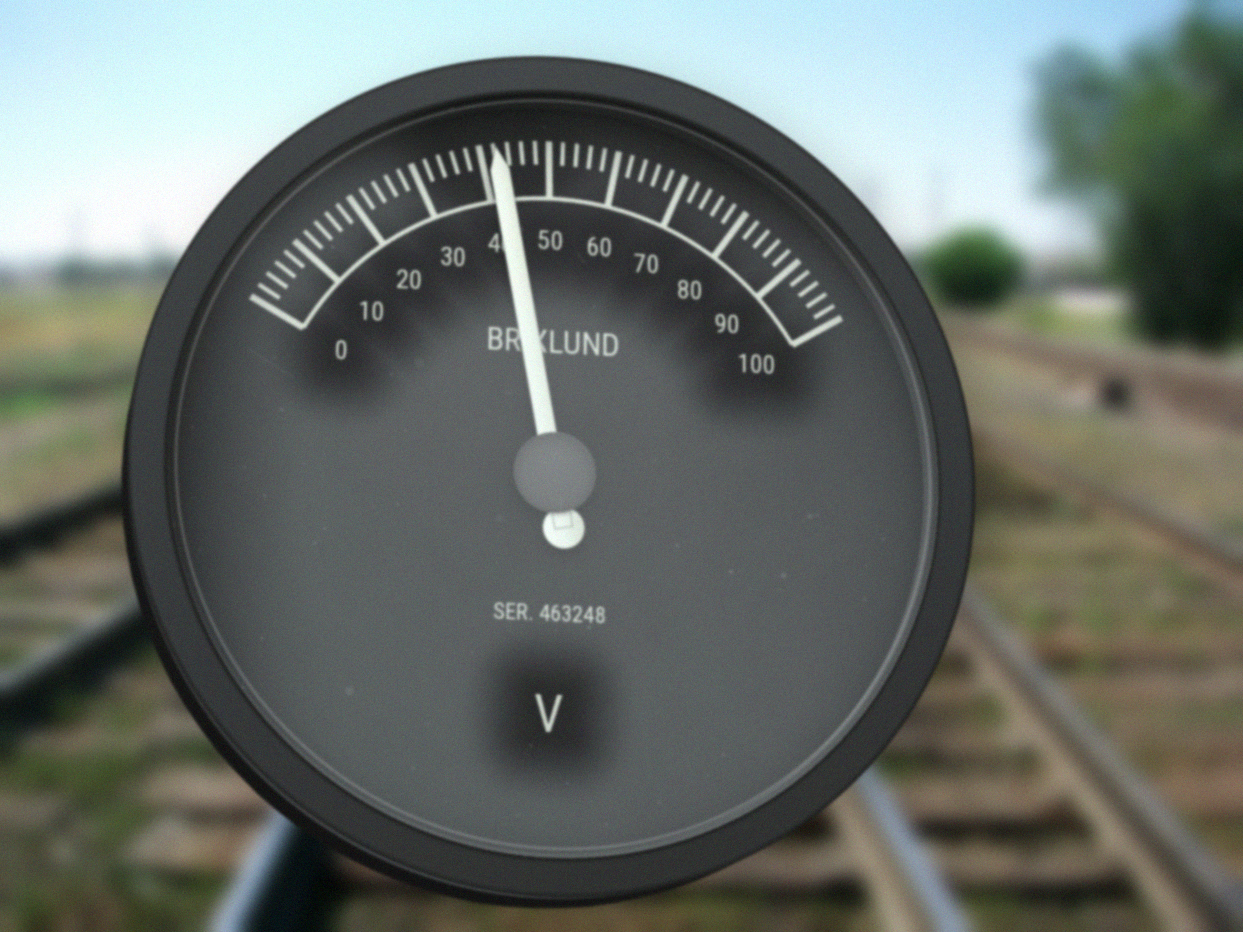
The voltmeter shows 42V
